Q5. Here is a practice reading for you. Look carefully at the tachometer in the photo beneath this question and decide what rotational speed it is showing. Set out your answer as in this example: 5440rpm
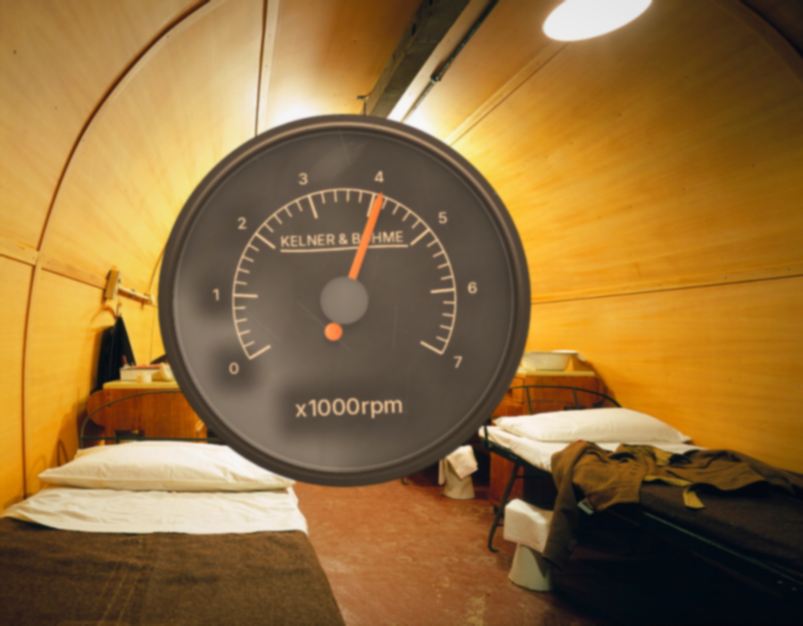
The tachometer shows 4100rpm
